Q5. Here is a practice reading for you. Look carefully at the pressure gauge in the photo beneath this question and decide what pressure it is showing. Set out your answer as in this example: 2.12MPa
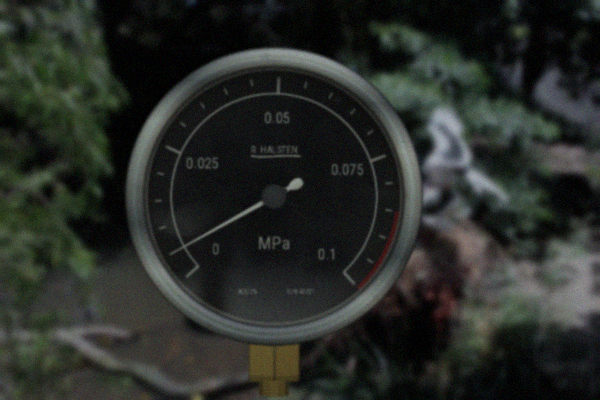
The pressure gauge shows 0.005MPa
